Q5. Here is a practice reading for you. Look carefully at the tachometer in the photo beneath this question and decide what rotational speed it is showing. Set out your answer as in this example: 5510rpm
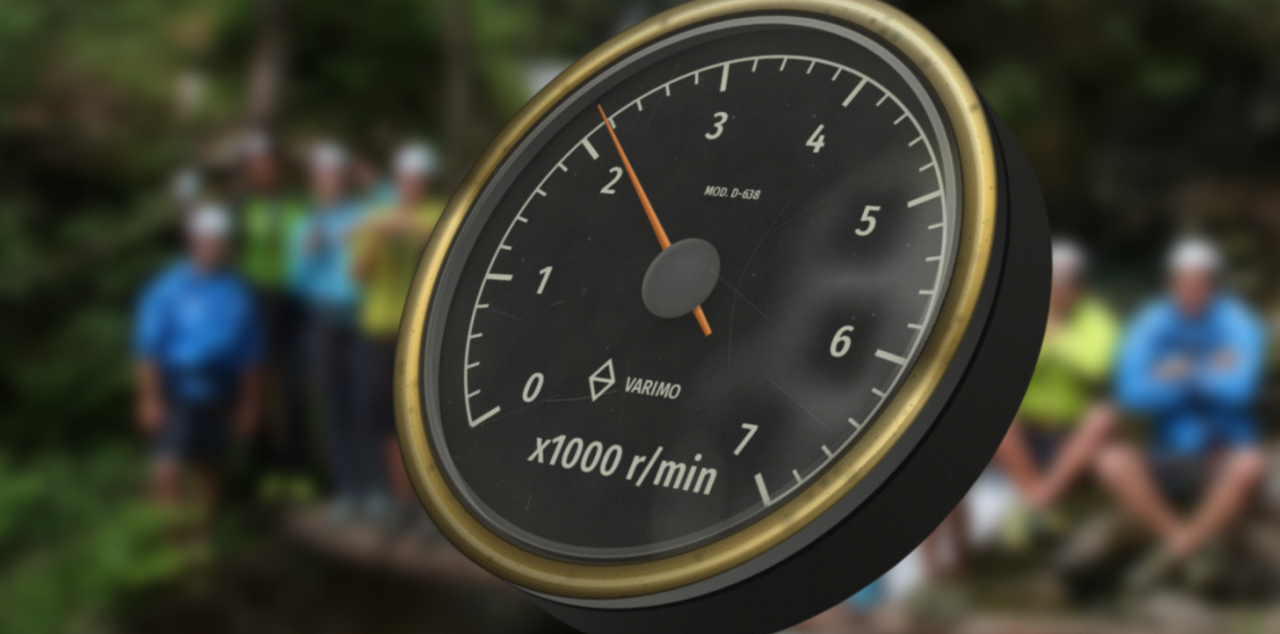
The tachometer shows 2200rpm
